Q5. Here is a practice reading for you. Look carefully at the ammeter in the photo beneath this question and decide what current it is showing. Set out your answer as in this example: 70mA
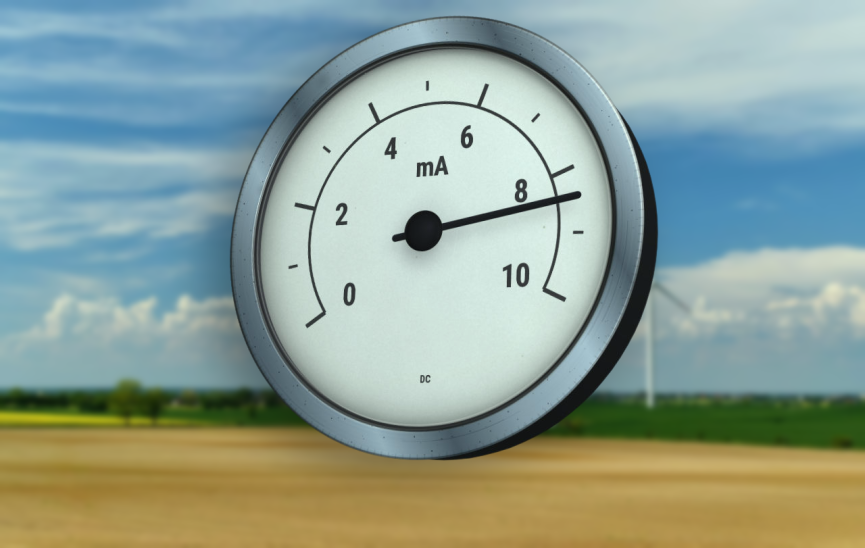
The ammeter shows 8.5mA
